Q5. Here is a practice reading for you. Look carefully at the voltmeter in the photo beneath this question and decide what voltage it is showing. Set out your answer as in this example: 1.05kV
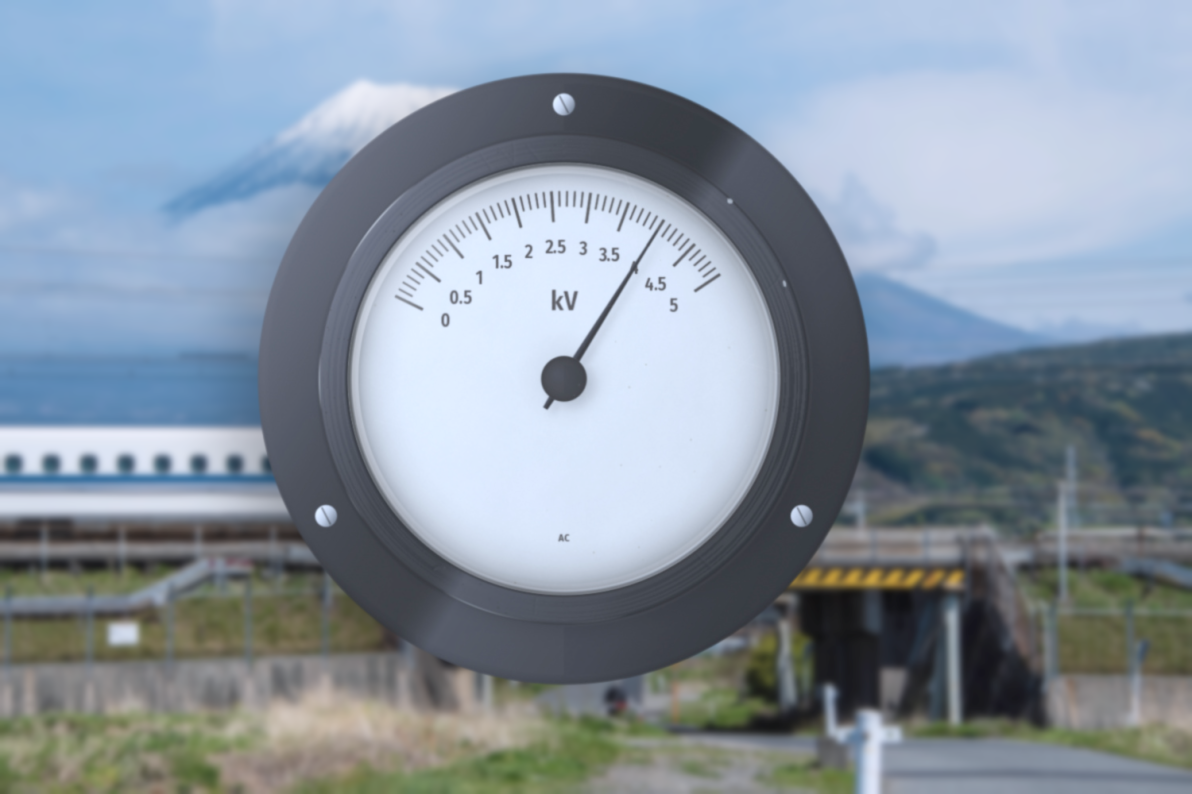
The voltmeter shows 4kV
